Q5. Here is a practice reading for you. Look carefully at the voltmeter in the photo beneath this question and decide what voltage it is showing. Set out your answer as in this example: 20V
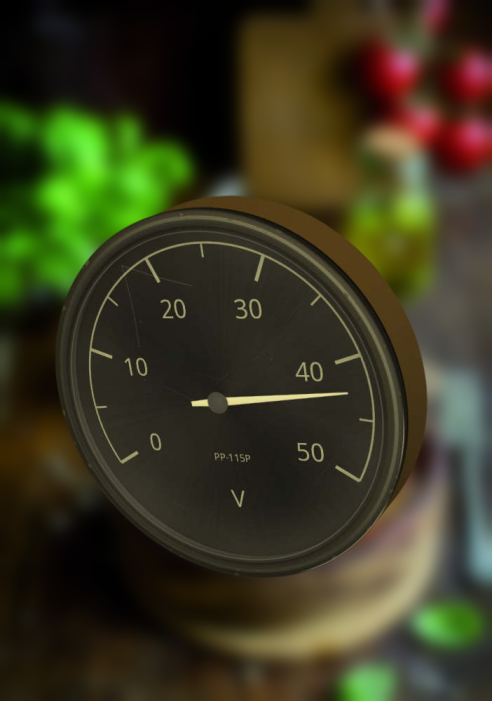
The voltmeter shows 42.5V
